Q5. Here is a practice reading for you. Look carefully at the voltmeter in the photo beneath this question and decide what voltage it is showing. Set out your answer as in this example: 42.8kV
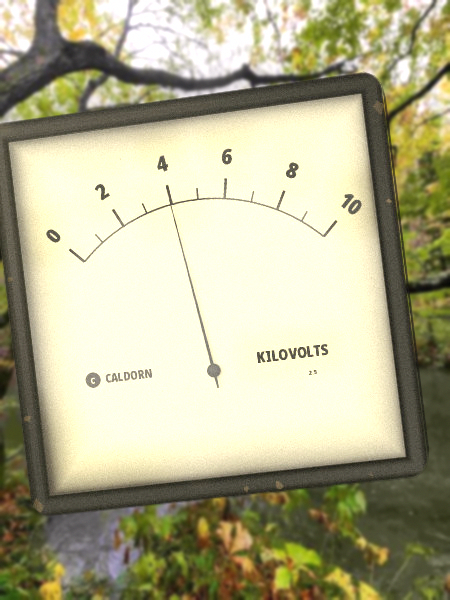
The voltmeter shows 4kV
